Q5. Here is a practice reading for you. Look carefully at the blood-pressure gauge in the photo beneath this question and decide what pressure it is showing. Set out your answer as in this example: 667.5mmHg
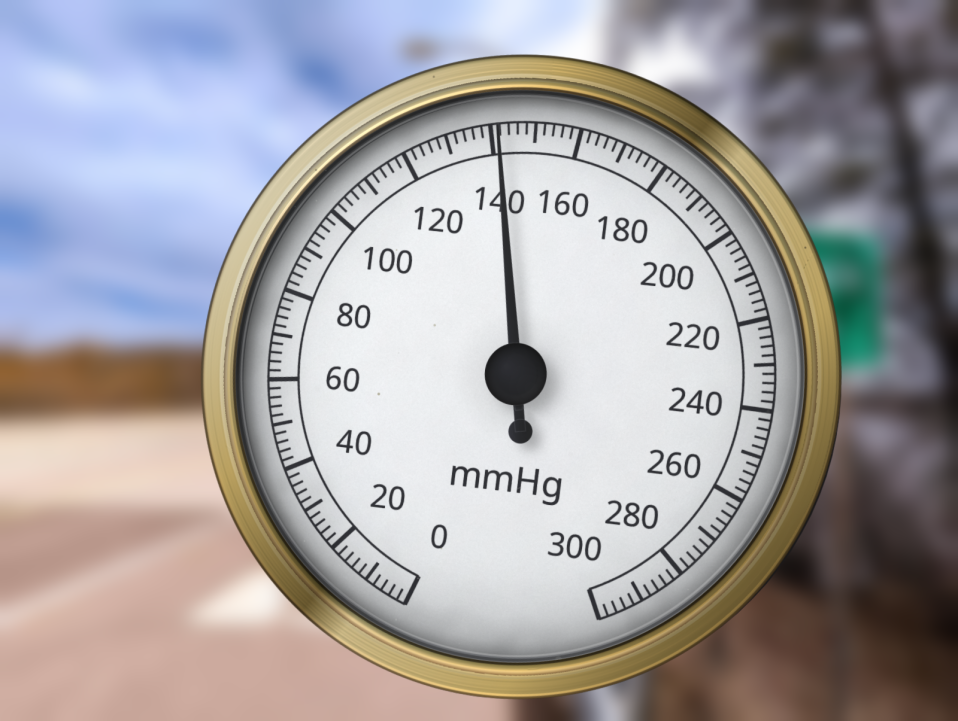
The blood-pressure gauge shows 142mmHg
